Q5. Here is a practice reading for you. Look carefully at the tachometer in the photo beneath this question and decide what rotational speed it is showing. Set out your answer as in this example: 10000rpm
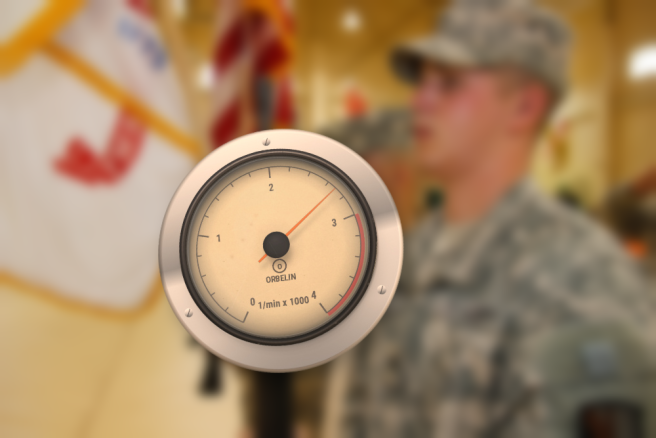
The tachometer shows 2700rpm
